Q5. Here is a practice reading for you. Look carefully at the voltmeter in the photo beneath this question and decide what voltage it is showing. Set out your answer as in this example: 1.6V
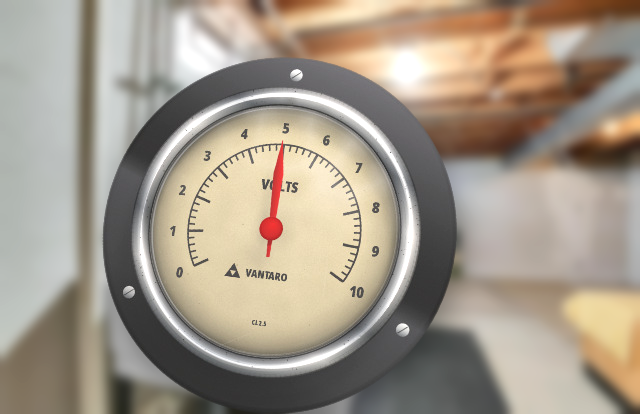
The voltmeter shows 5V
